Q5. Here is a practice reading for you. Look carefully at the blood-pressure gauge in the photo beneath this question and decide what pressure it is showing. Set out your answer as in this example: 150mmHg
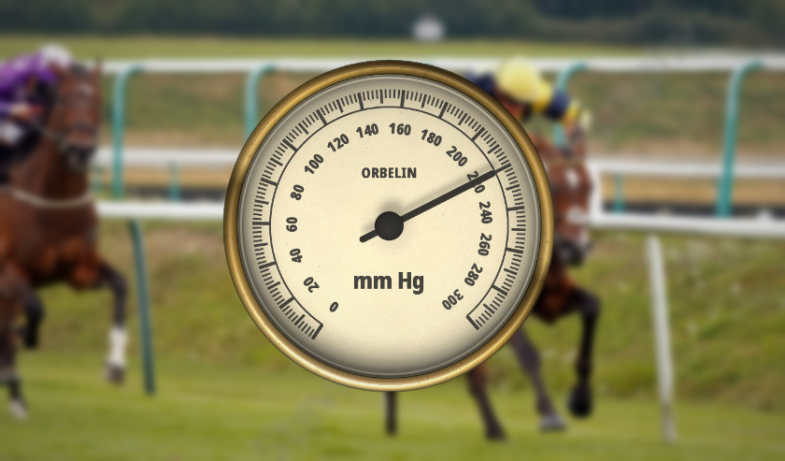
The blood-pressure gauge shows 220mmHg
